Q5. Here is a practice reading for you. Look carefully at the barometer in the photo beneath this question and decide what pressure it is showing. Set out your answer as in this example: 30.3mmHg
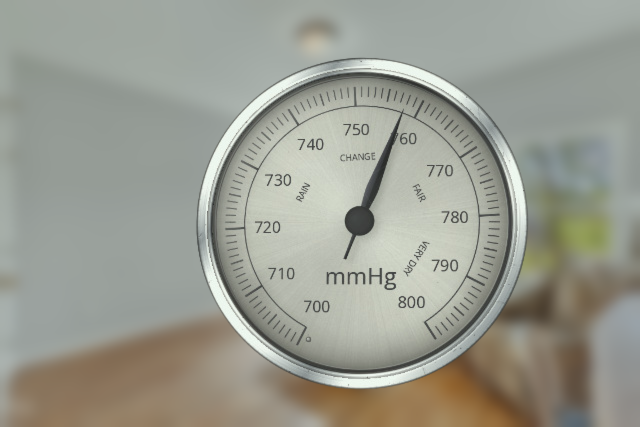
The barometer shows 758mmHg
